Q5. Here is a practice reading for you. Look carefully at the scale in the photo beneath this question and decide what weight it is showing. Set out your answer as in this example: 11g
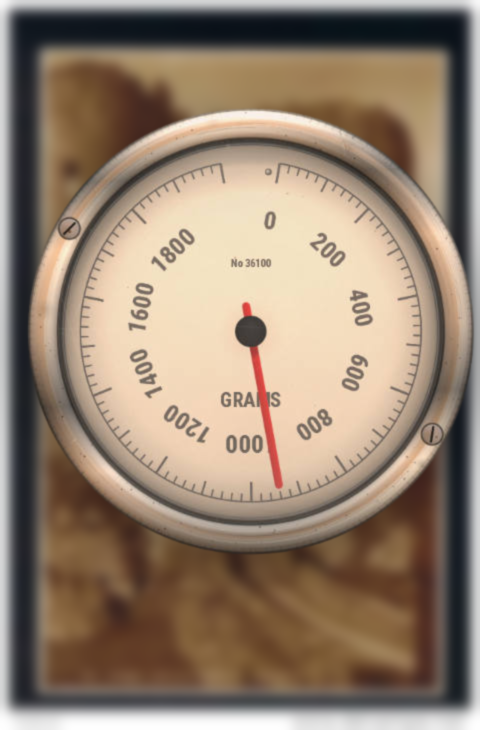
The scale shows 940g
